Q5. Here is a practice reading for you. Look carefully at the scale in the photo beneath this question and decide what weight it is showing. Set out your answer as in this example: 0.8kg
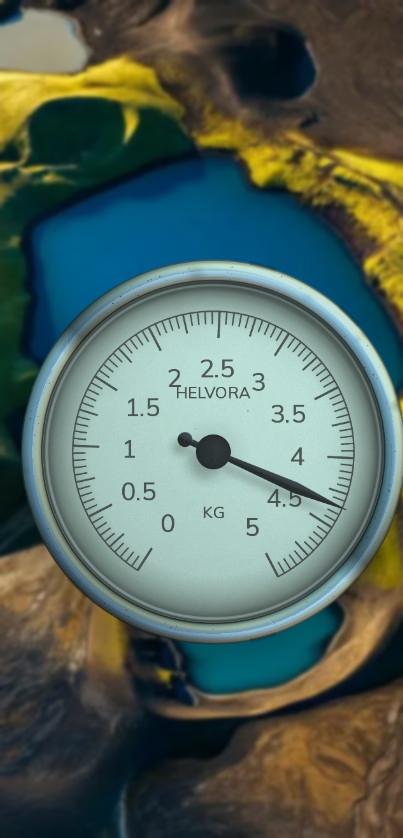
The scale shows 4.35kg
